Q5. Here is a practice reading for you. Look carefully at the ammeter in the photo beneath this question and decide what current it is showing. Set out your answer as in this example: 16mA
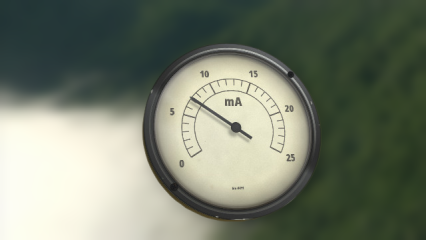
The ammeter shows 7mA
